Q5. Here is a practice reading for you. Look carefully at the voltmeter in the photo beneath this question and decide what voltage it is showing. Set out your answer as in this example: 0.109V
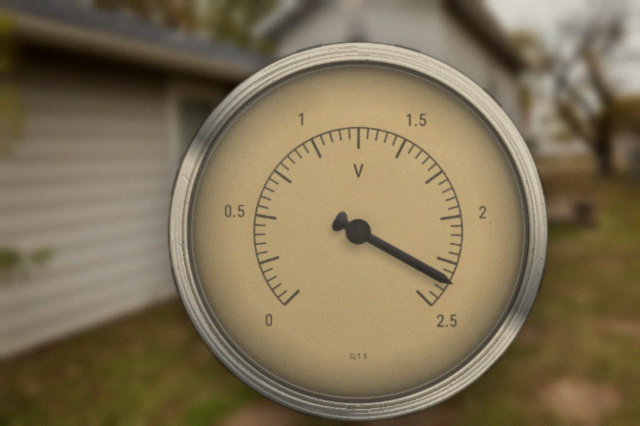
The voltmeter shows 2.35V
